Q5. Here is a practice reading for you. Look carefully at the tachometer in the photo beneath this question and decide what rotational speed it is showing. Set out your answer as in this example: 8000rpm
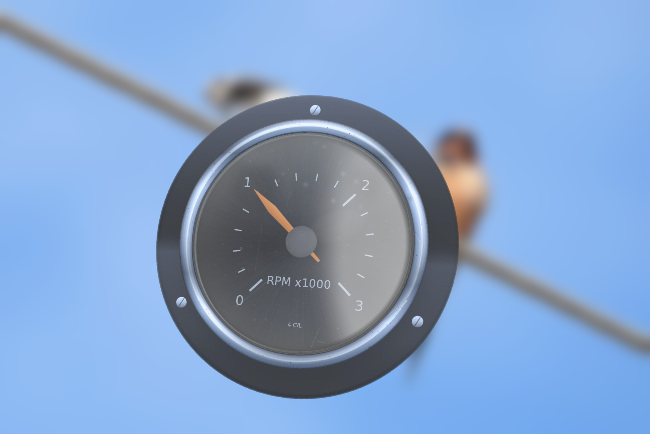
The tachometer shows 1000rpm
